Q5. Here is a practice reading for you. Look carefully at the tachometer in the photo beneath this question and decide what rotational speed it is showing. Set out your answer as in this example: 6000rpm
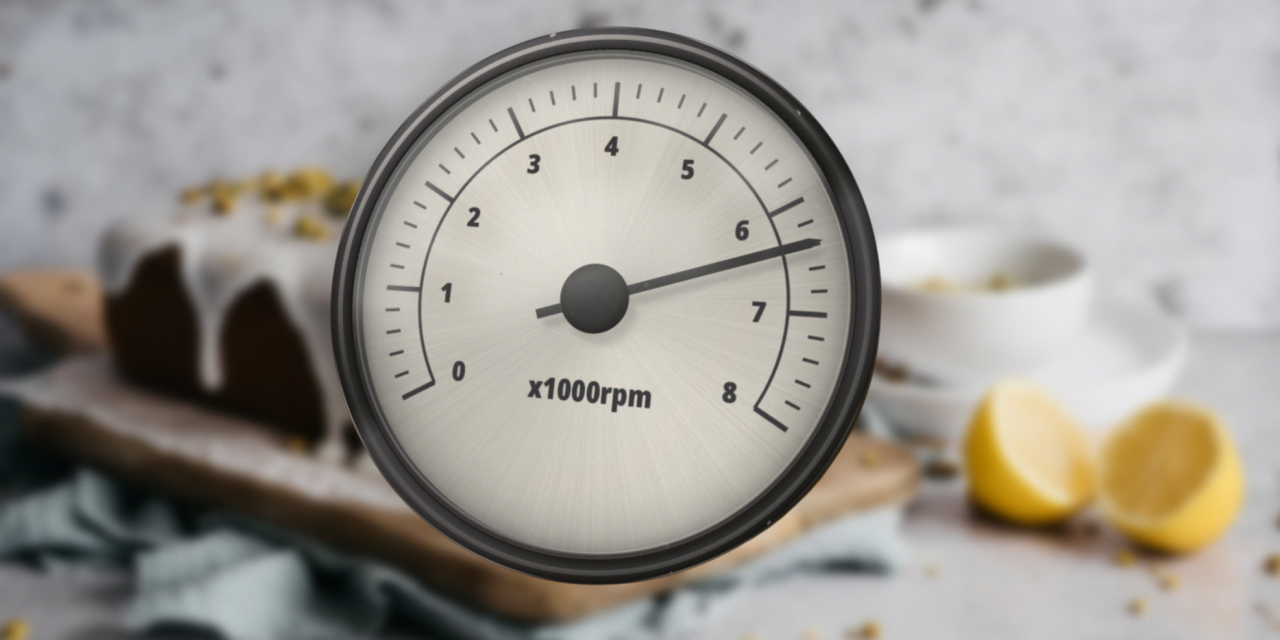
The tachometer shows 6400rpm
